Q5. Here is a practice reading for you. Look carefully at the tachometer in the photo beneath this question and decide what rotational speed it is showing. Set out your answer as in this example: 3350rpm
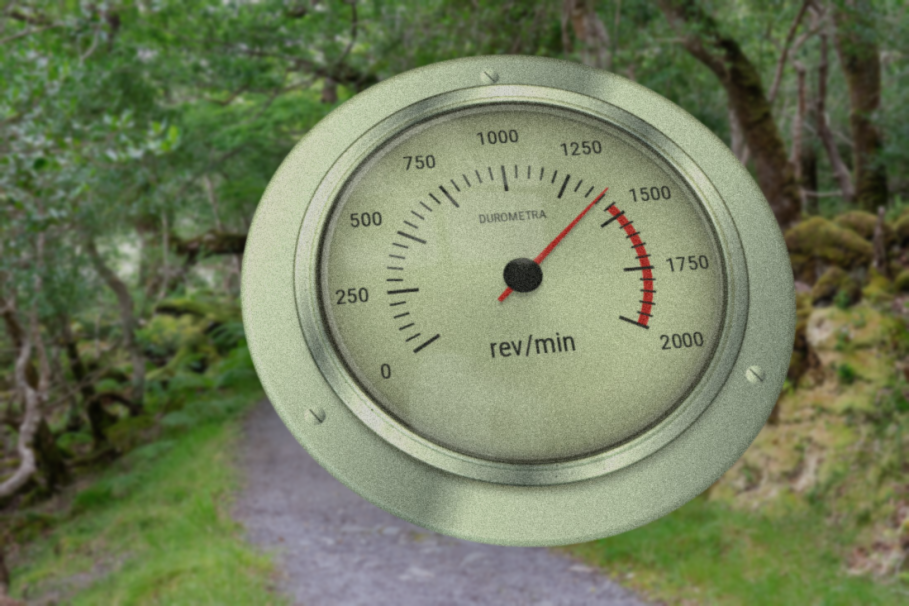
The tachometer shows 1400rpm
